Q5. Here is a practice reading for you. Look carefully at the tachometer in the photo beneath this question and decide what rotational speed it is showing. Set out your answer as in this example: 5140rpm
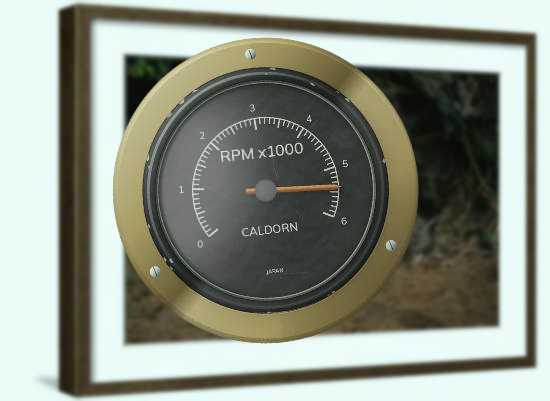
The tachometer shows 5400rpm
